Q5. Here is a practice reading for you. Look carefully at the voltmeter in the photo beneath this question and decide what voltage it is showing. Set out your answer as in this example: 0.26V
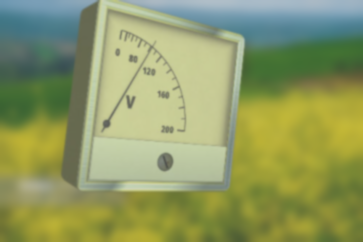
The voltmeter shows 100V
